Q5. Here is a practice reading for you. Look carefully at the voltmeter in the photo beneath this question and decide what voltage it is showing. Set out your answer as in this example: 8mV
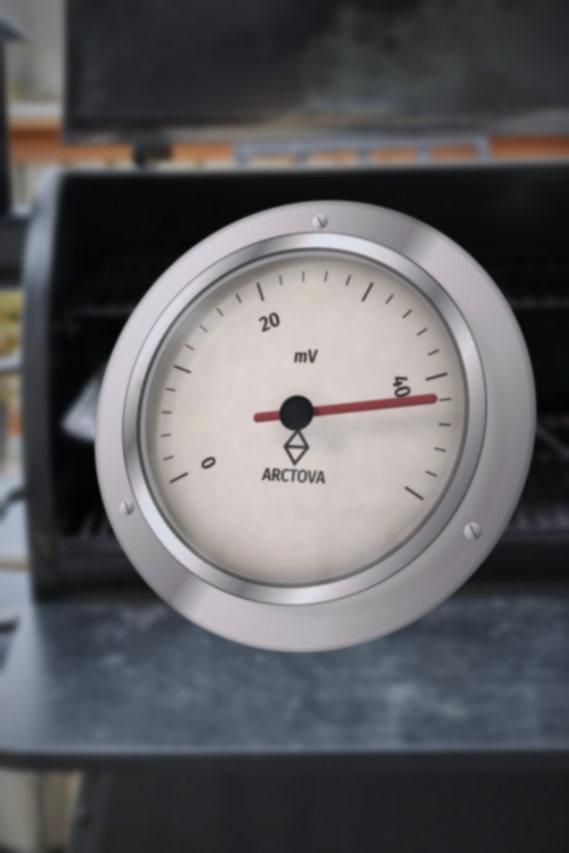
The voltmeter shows 42mV
